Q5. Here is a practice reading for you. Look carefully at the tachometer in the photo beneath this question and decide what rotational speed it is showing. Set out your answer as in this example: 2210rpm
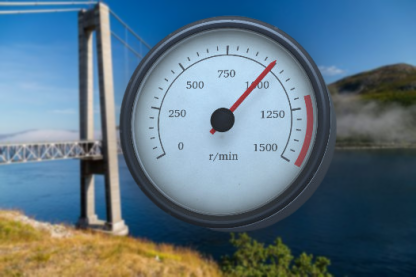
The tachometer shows 1000rpm
